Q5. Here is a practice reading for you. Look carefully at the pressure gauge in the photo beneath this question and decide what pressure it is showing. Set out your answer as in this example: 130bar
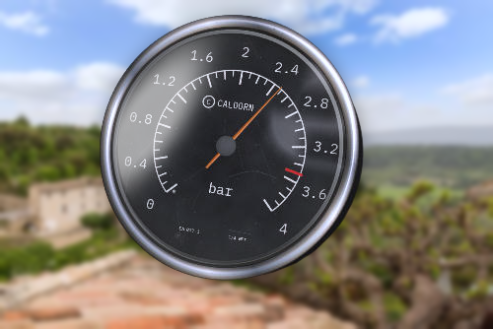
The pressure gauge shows 2.5bar
